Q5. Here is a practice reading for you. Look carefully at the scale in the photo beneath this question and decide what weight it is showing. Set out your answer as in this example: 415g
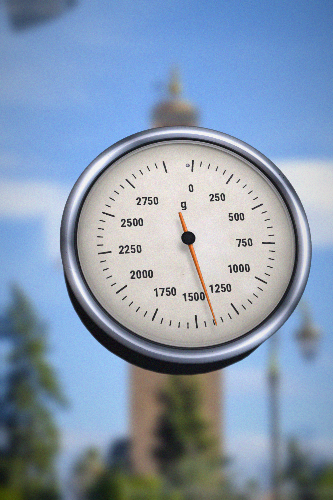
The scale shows 1400g
